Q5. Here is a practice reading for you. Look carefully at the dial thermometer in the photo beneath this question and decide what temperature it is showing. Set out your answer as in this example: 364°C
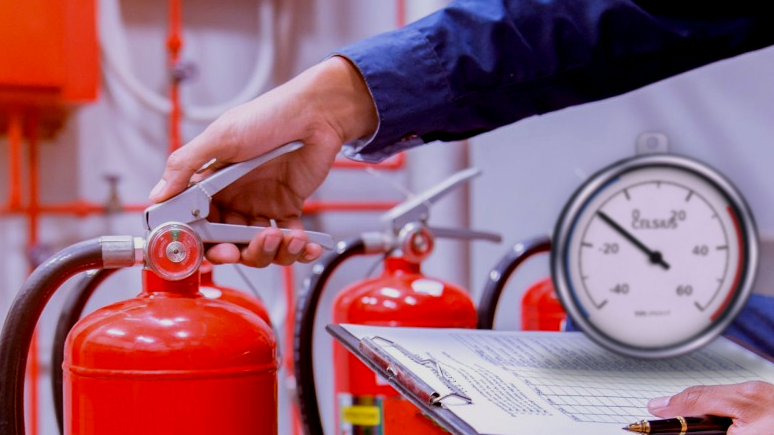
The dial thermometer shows -10°C
